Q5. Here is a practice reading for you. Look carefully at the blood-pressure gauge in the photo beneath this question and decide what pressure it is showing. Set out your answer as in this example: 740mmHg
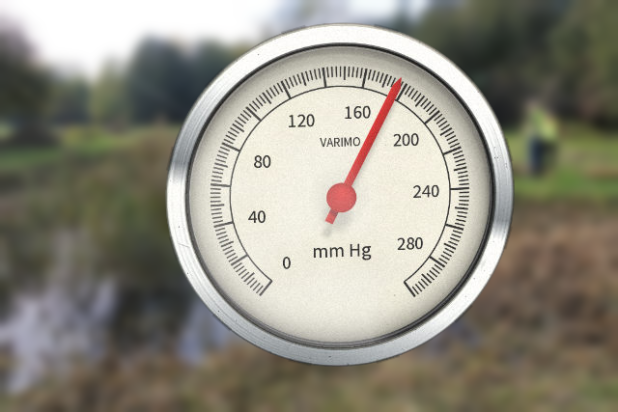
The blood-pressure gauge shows 176mmHg
